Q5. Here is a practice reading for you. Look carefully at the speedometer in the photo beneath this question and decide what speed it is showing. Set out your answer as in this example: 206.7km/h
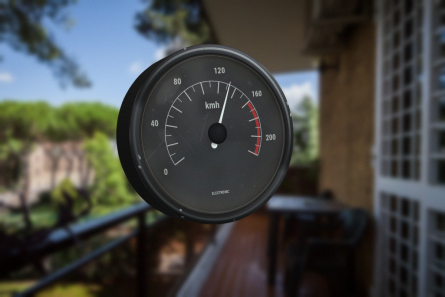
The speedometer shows 130km/h
